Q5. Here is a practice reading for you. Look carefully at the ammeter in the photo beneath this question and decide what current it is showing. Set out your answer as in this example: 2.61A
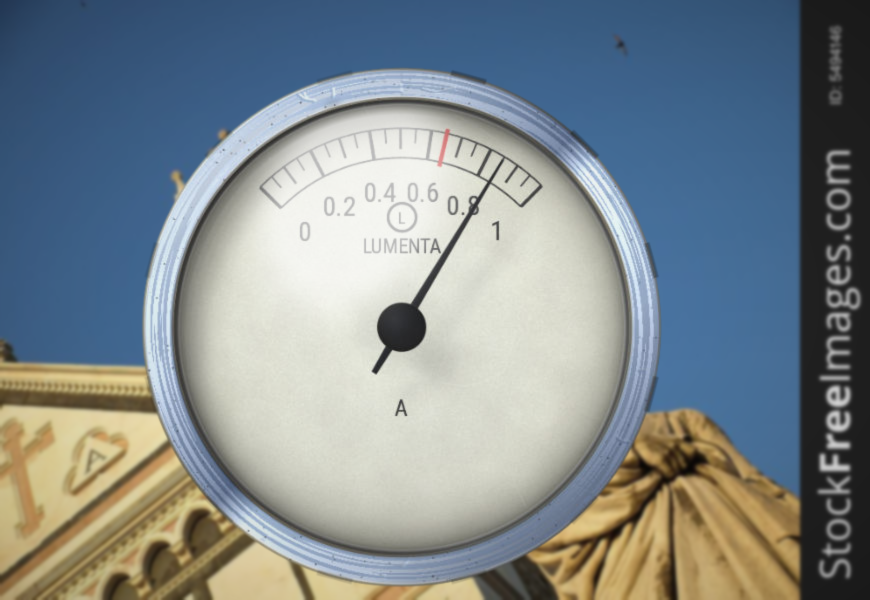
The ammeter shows 0.85A
